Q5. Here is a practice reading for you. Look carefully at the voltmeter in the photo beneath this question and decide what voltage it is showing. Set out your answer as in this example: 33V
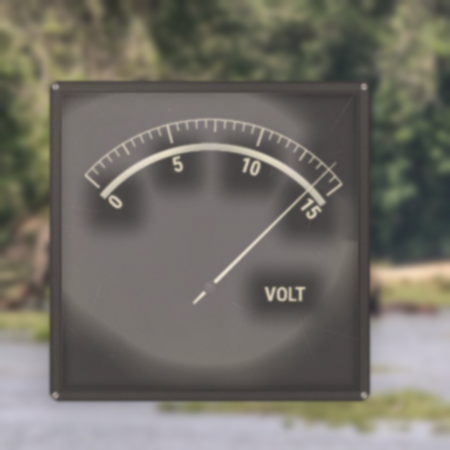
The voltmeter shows 14V
